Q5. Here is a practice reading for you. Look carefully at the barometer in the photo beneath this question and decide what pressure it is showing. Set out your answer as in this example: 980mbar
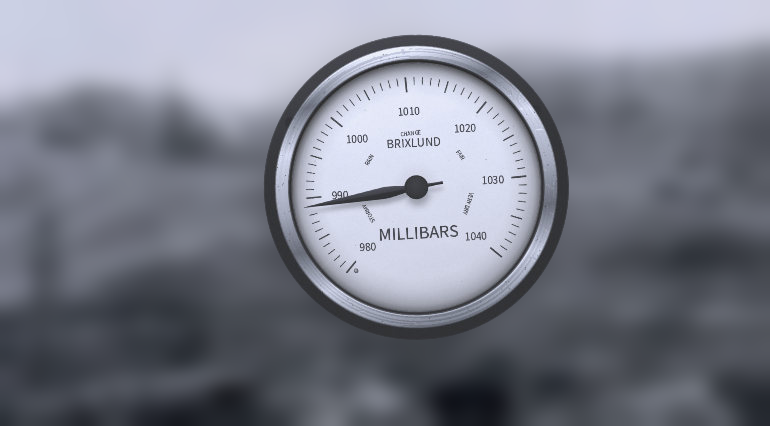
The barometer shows 989mbar
